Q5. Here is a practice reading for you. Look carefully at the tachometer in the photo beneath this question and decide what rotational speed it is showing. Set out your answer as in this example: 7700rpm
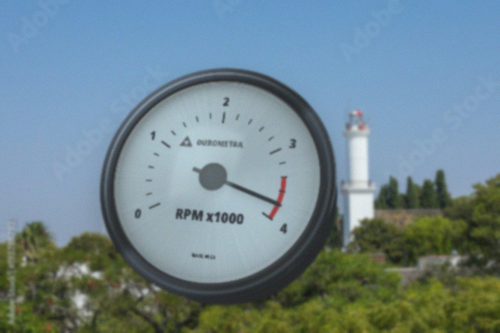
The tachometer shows 3800rpm
